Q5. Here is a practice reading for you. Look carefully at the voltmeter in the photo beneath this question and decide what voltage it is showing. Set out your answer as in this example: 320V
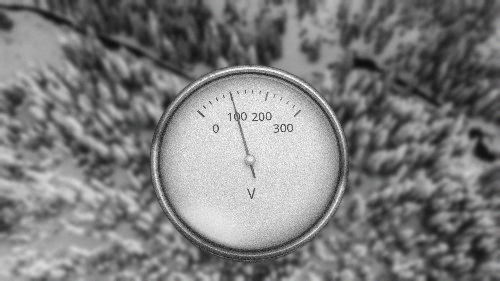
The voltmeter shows 100V
